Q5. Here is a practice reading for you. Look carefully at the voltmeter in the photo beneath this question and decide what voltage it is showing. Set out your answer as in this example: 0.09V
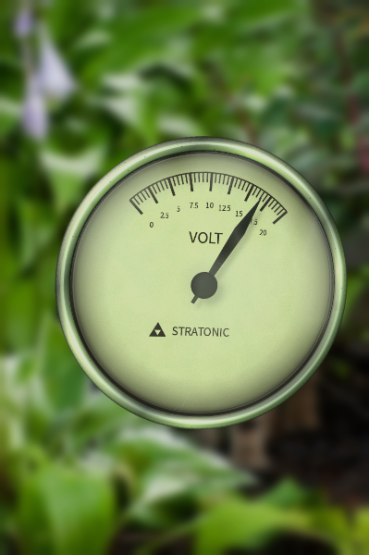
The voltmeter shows 16.5V
